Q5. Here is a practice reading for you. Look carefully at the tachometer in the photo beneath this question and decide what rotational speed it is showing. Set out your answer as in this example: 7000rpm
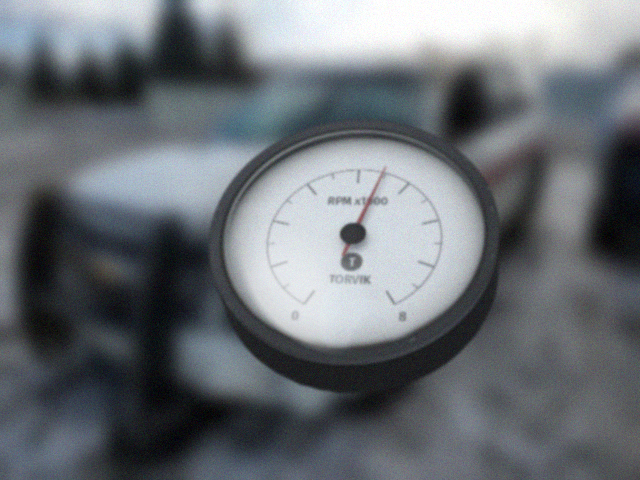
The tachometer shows 4500rpm
